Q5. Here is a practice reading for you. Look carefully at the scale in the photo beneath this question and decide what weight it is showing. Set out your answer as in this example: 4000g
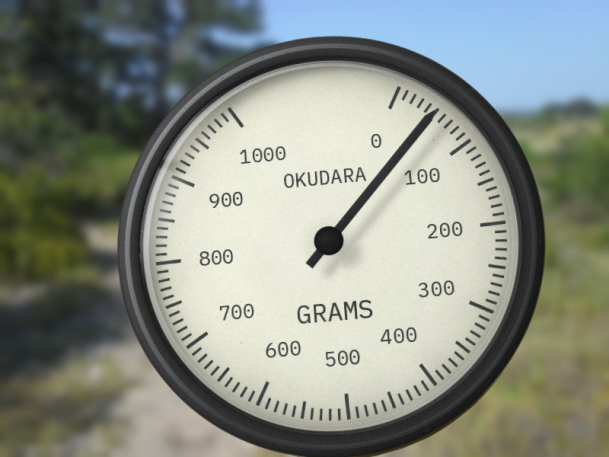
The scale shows 50g
